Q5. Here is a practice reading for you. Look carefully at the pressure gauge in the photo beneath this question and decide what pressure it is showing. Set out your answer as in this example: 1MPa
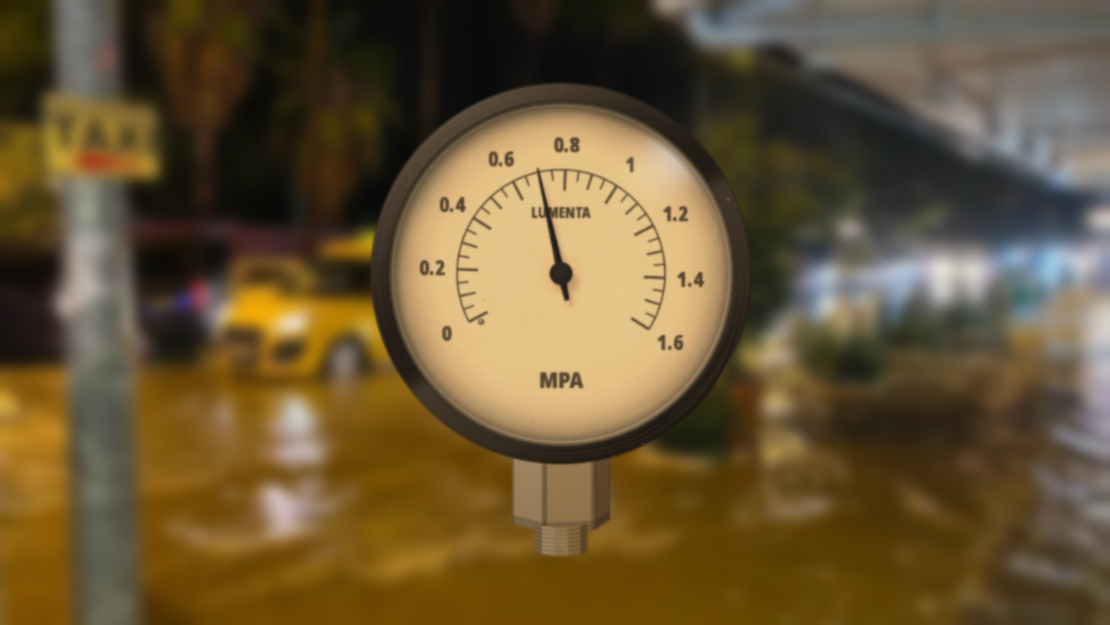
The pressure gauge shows 0.7MPa
